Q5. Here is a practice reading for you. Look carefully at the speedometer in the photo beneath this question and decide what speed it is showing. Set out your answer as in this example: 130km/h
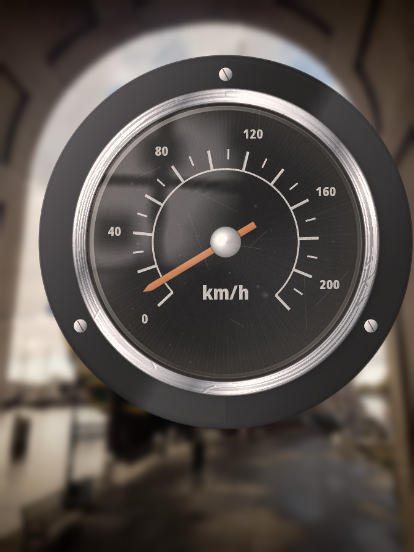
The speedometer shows 10km/h
